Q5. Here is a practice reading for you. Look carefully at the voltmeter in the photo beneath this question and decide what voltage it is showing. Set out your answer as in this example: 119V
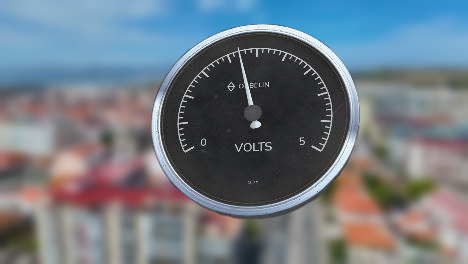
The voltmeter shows 2.2V
